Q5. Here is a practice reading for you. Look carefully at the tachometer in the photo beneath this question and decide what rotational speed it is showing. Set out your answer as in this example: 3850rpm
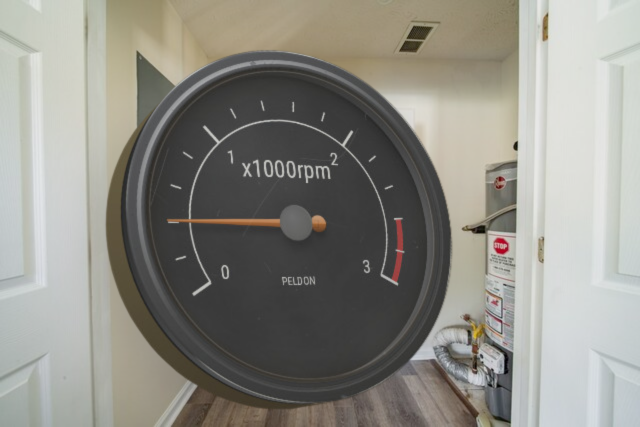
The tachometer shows 400rpm
